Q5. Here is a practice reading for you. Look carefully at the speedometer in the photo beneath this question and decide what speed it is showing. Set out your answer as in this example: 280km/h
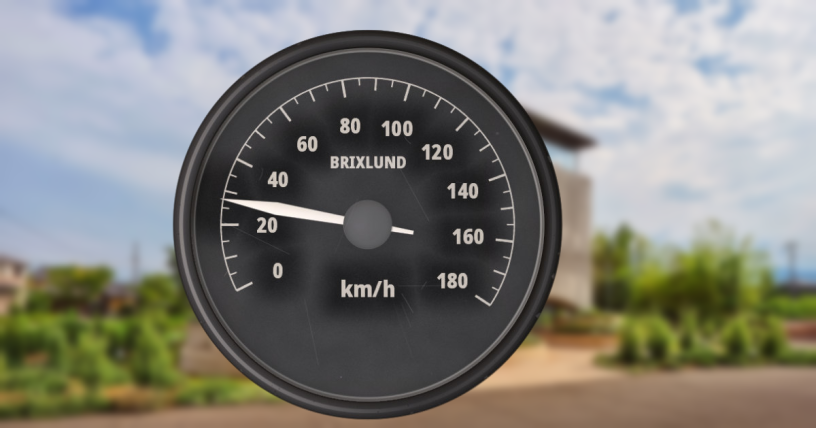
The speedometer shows 27.5km/h
